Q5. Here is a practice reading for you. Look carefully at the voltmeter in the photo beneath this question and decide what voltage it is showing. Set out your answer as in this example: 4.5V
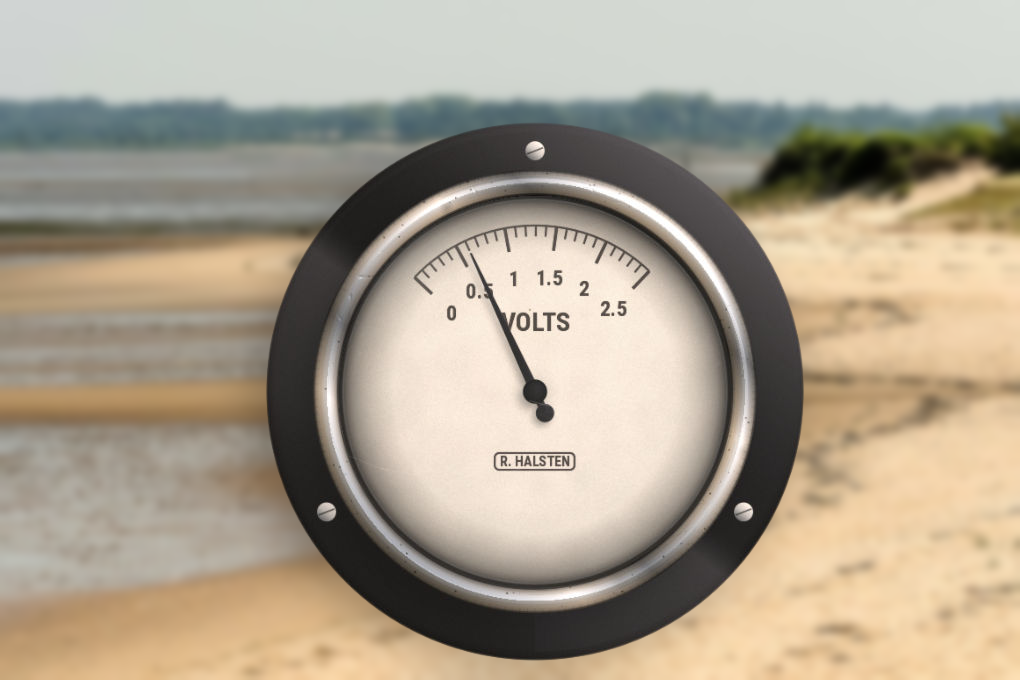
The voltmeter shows 0.6V
